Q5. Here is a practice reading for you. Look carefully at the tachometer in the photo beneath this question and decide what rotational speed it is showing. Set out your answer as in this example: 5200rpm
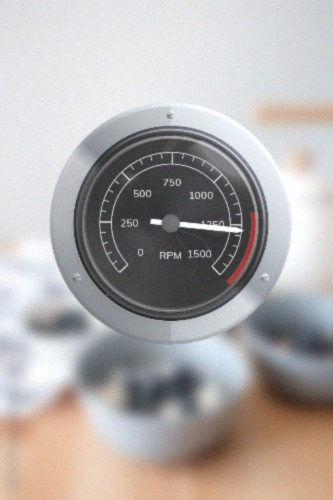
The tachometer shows 1275rpm
